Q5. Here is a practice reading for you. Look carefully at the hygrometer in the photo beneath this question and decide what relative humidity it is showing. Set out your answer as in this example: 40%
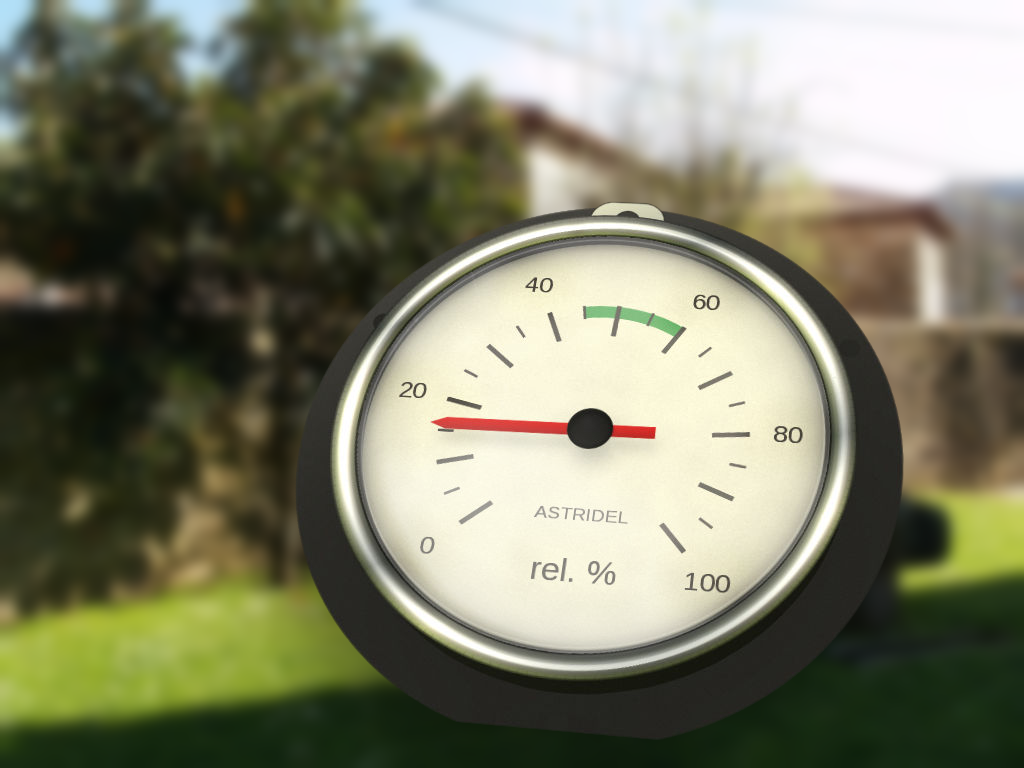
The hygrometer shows 15%
